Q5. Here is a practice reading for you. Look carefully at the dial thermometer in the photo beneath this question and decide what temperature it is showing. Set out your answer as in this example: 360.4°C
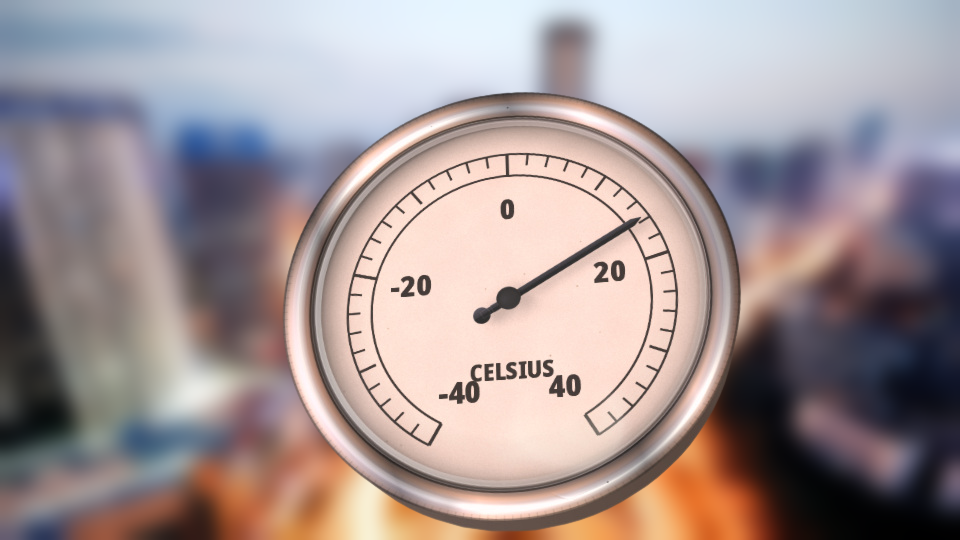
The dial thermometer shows 16°C
